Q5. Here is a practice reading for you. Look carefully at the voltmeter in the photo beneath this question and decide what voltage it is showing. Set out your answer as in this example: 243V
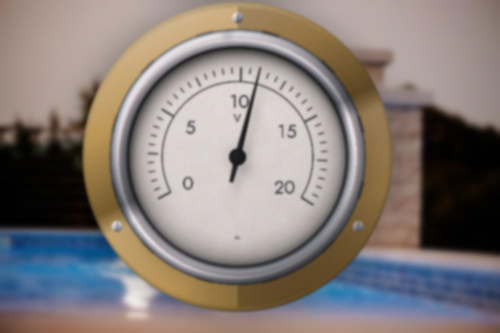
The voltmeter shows 11V
